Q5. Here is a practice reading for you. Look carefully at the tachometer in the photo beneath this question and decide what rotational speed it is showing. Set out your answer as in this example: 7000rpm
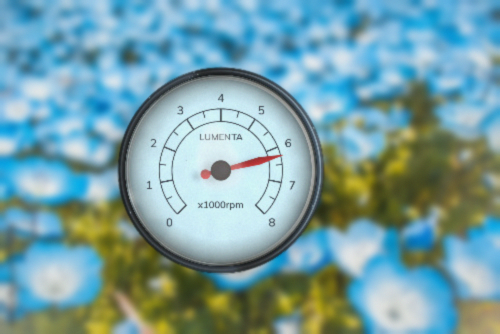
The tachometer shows 6250rpm
